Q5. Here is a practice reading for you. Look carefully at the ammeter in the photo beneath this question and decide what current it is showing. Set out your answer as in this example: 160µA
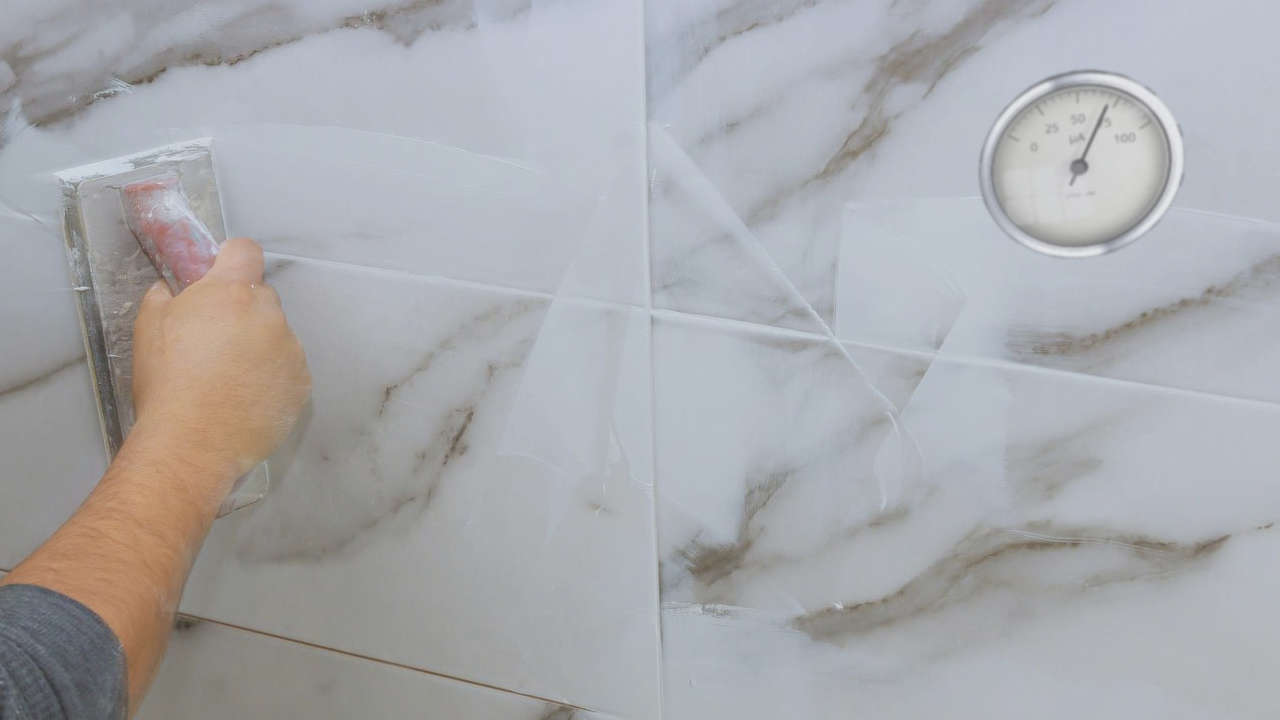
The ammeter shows 70µA
